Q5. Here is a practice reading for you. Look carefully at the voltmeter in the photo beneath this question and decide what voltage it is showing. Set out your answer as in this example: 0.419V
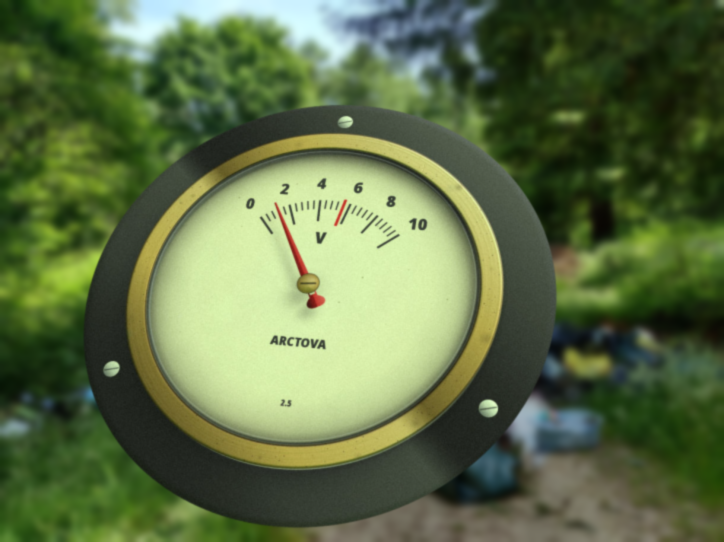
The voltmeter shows 1.2V
